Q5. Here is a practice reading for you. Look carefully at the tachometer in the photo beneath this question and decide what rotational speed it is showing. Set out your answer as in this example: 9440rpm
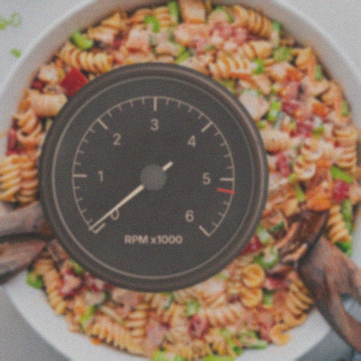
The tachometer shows 100rpm
